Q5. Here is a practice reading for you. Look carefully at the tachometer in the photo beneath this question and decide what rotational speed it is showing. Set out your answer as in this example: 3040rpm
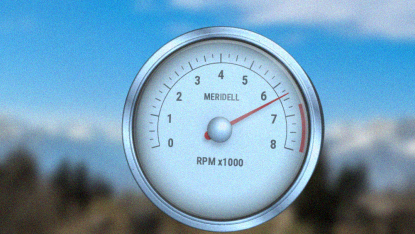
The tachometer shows 6375rpm
